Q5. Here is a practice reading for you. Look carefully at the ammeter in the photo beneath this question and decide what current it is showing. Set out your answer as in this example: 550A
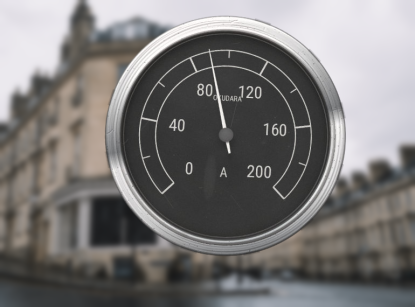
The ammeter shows 90A
